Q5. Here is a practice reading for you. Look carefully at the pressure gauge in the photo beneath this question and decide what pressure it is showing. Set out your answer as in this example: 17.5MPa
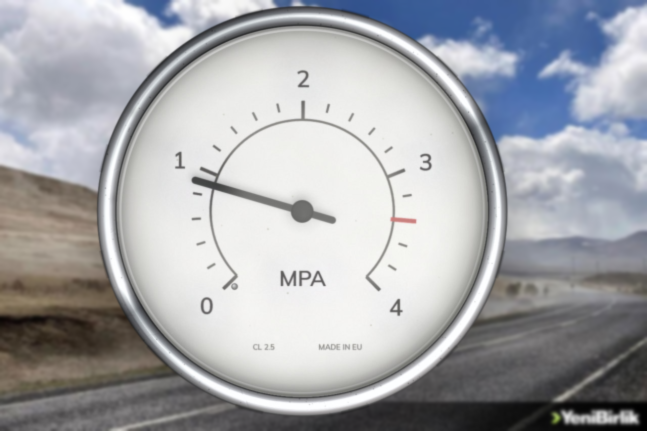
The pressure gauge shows 0.9MPa
